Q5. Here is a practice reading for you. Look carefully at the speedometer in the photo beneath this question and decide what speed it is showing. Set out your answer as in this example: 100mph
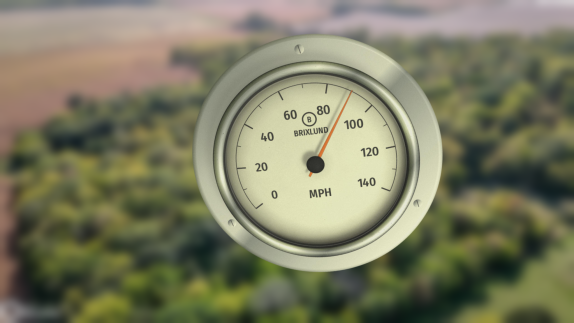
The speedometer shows 90mph
